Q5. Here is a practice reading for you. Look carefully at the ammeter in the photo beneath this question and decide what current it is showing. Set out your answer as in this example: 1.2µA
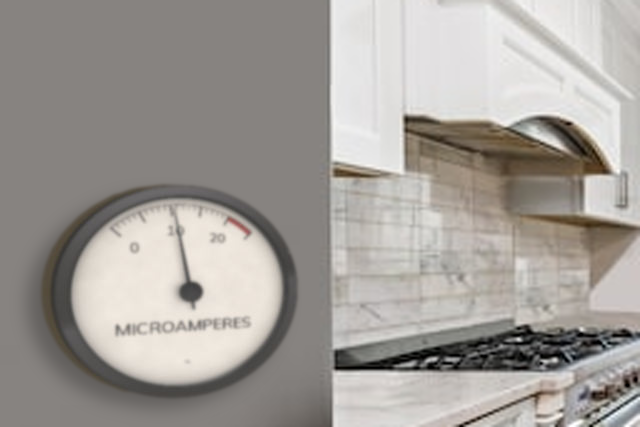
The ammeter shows 10µA
